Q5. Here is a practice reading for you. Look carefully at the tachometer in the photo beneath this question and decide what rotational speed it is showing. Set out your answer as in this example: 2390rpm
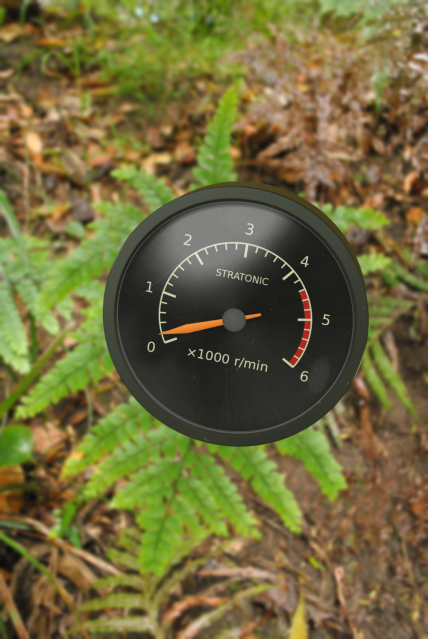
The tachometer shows 200rpm
